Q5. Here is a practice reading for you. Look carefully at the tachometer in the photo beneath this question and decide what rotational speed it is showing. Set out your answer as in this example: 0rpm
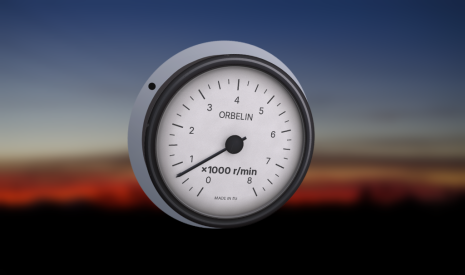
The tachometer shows 750rpm
